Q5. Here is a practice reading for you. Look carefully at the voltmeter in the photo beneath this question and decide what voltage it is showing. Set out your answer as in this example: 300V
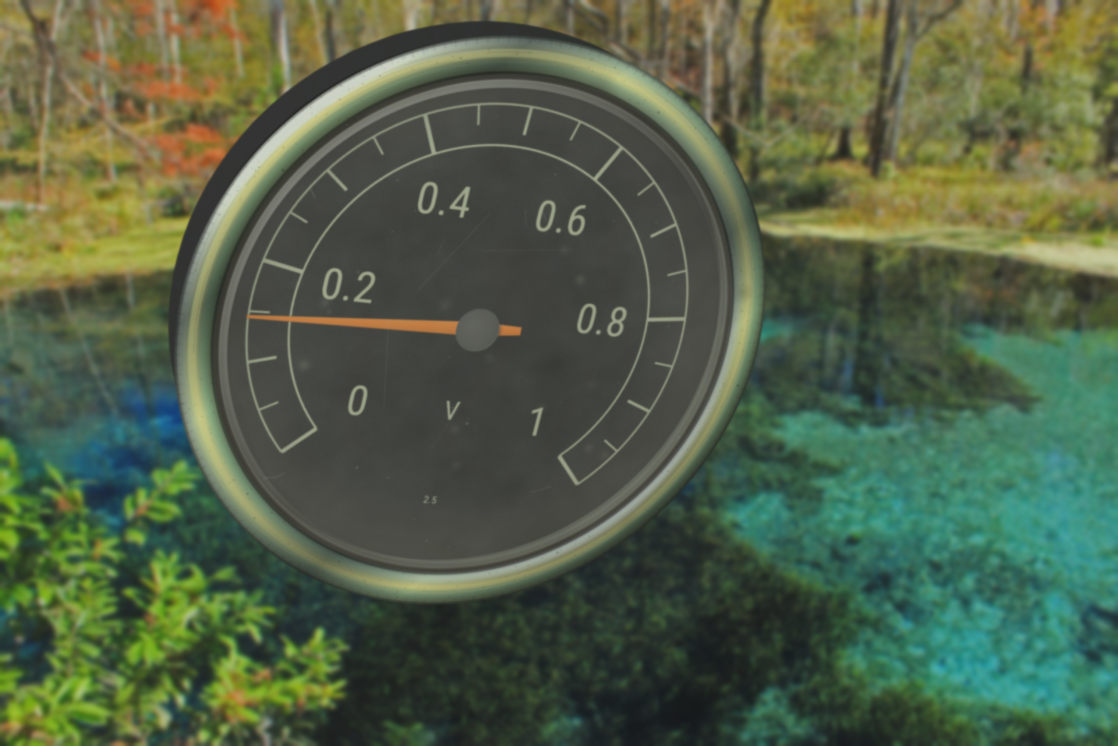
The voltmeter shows 0.15V
